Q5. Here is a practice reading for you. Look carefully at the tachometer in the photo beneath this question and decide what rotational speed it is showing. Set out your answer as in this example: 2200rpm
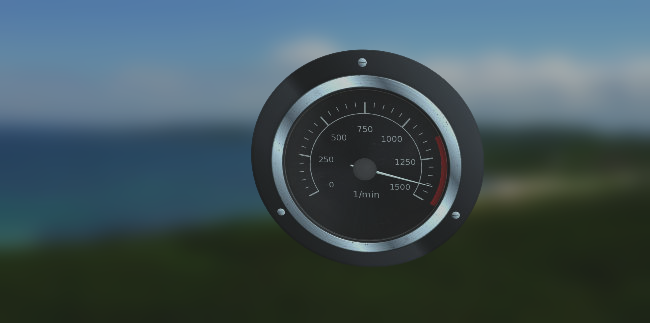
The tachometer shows 1400rpm
